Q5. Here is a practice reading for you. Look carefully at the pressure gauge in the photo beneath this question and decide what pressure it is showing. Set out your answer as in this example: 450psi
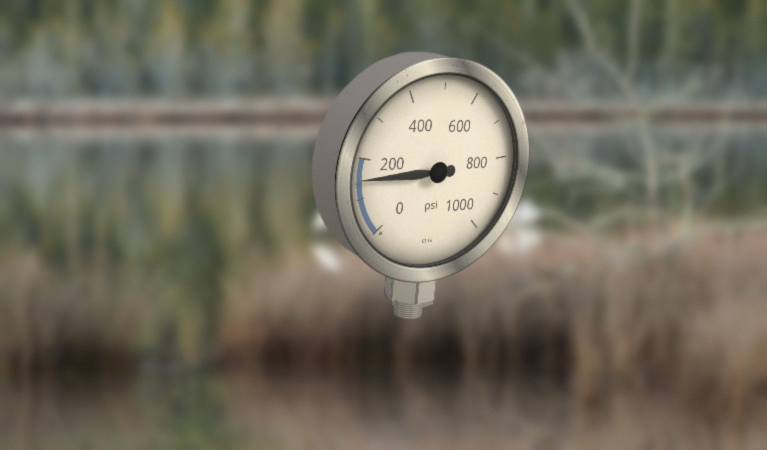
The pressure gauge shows 150psi
